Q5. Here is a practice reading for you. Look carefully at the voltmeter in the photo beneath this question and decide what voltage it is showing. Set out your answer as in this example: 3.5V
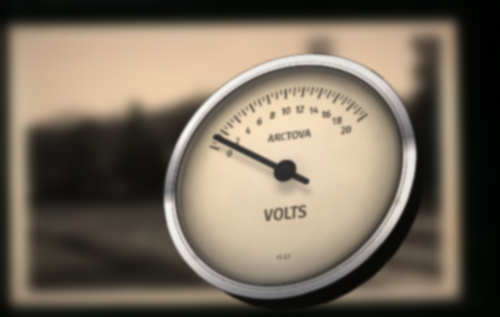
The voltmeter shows 1V
